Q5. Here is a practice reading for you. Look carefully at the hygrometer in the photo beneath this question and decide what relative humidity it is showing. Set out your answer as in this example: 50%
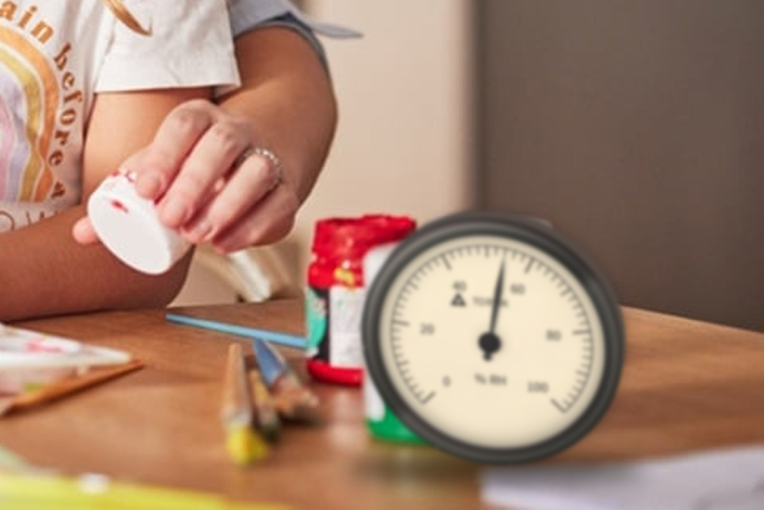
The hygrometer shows 54%
